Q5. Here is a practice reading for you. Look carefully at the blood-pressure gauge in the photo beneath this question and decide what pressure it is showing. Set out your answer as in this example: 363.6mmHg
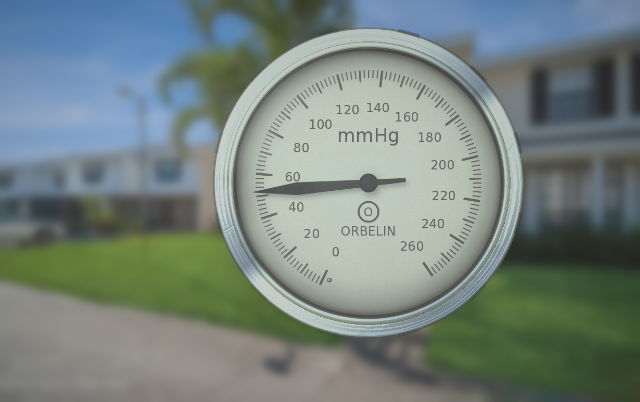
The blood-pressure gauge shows 52mmHg
